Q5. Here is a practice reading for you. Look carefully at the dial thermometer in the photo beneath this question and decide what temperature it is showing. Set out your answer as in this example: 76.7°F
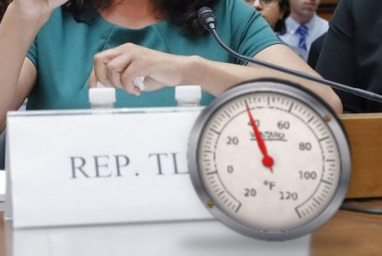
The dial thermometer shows 40°F
